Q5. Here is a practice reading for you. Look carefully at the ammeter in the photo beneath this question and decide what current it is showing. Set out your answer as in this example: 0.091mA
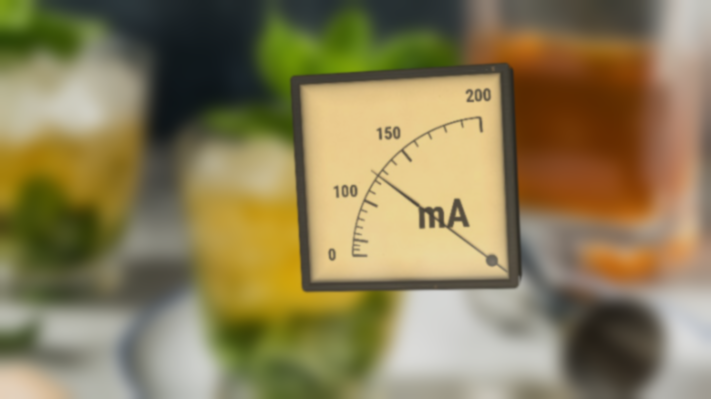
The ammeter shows 125mA
